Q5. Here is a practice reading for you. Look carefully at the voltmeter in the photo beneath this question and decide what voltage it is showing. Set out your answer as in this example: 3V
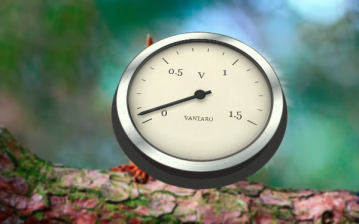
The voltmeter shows 0.05V
